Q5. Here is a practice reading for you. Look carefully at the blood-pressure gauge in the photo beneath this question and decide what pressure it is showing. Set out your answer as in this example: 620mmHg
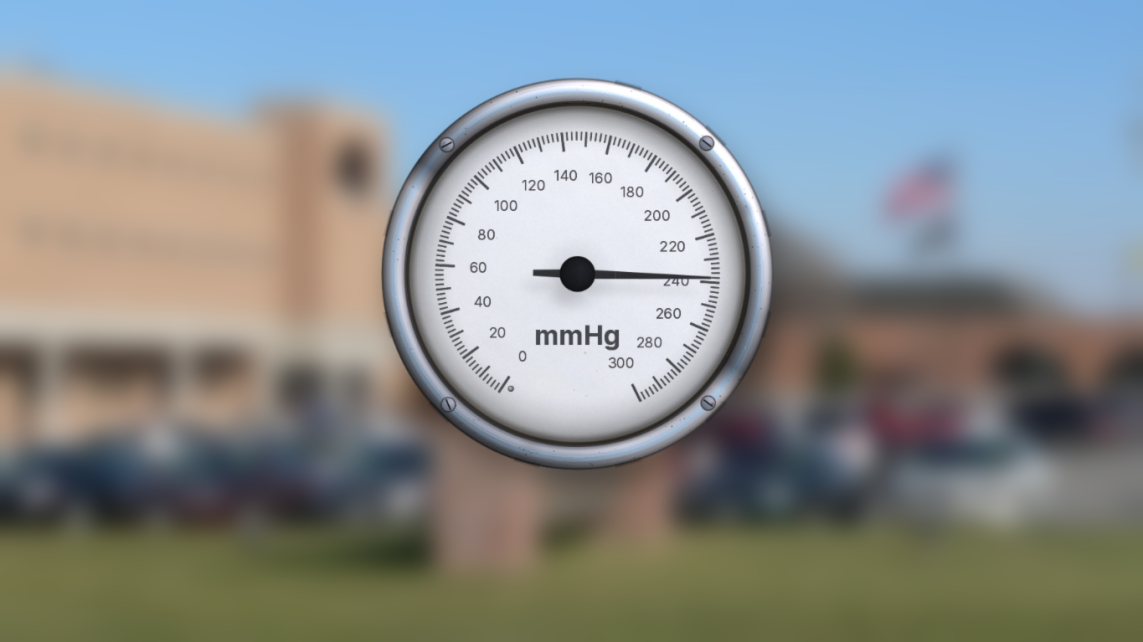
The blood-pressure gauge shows 238mmHg
